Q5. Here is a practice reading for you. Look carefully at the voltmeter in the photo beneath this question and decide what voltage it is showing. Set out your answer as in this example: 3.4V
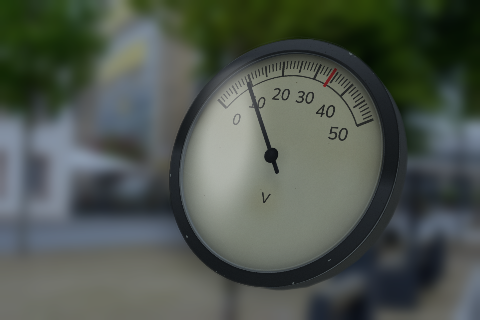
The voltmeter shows 10V
